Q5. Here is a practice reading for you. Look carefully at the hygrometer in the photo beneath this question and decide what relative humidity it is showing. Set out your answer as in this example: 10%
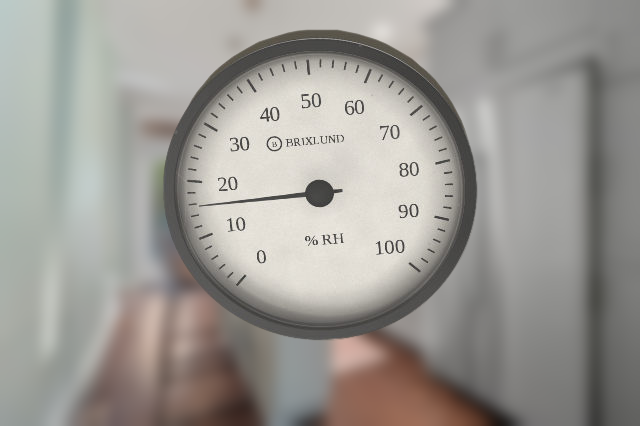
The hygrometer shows 16%
